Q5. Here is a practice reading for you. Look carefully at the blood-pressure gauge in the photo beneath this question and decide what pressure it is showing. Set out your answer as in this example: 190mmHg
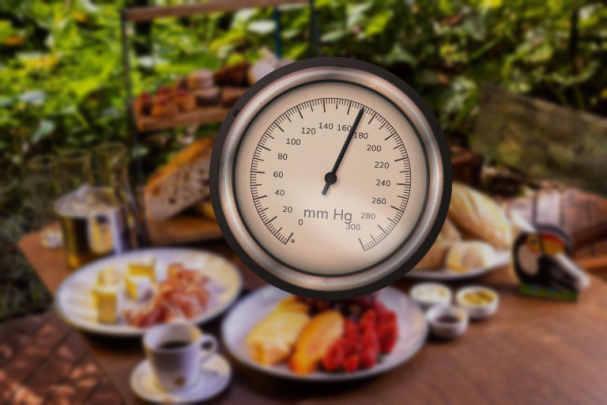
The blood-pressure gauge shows 170mmHg
